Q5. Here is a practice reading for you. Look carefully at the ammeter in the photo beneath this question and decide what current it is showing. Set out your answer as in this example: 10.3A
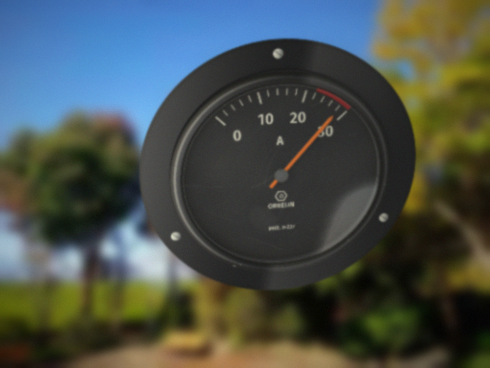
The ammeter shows 28A
